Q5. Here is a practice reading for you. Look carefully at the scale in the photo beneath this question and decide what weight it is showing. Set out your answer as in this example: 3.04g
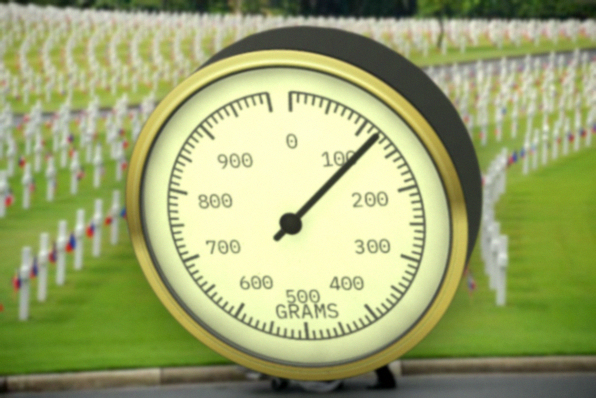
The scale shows 120g
